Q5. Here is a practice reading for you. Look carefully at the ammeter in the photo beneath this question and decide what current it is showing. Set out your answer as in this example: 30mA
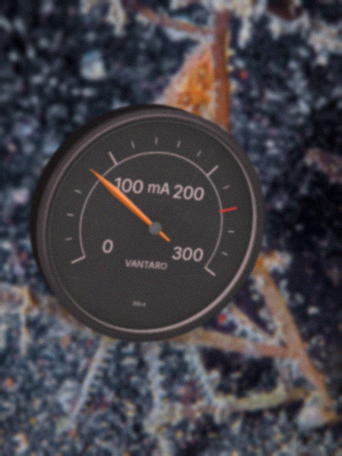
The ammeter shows 80mA
